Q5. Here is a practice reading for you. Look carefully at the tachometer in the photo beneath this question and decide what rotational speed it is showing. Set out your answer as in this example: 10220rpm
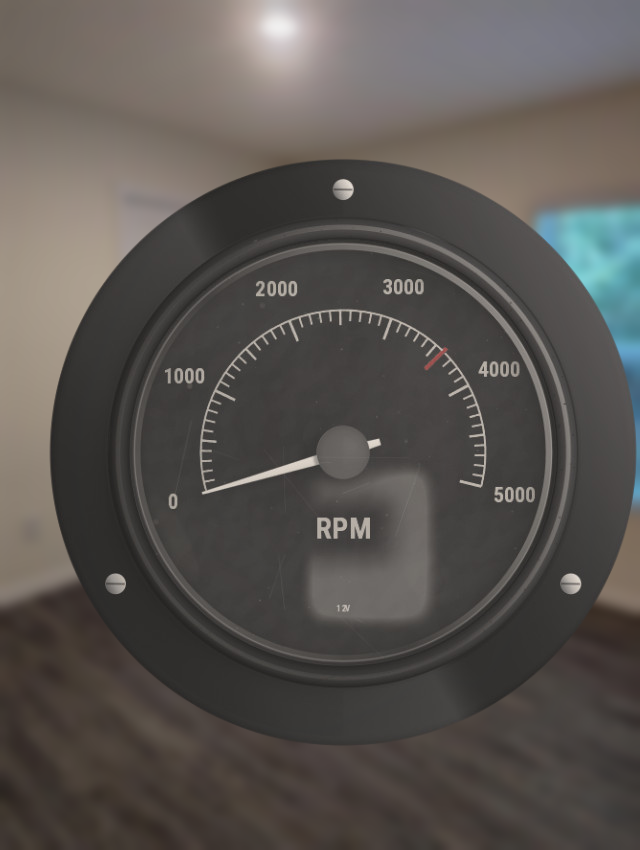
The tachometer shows 0rpm
